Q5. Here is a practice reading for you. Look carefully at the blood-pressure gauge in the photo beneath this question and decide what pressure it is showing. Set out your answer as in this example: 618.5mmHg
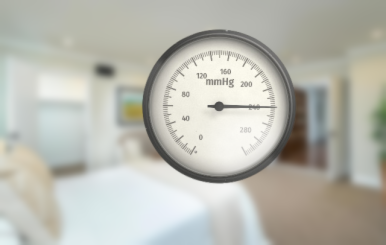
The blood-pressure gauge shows 240mmHg
